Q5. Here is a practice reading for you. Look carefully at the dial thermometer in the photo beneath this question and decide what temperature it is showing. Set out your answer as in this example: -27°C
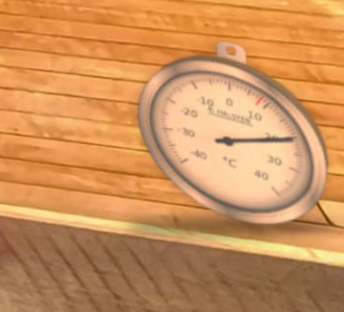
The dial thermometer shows 20°C
